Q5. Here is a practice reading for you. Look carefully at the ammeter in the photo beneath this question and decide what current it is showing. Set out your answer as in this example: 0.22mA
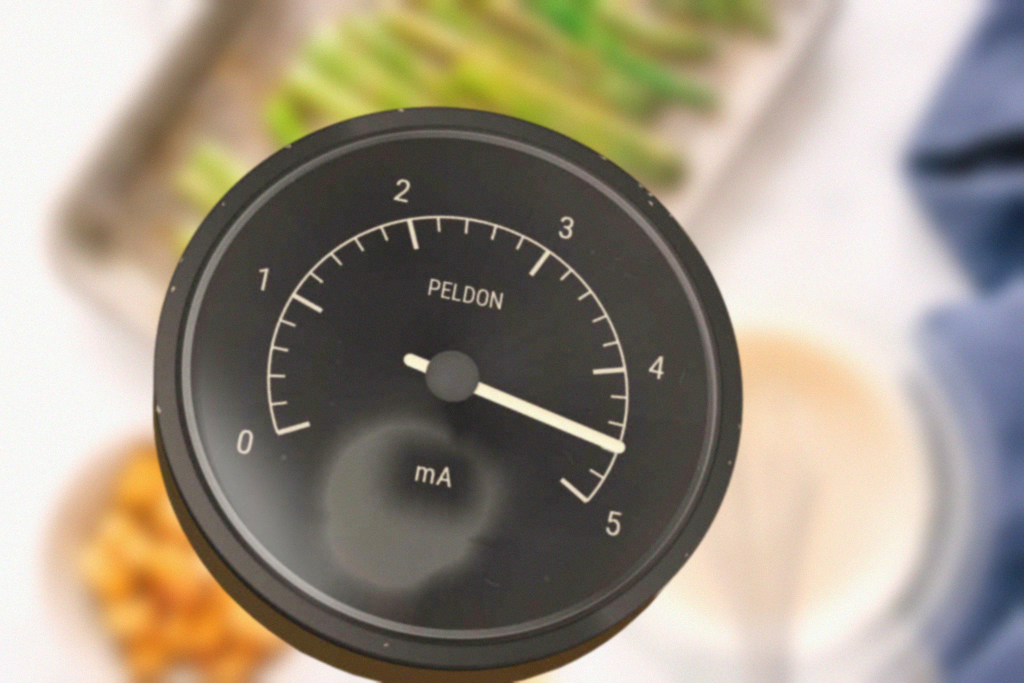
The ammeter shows 4.6mA
